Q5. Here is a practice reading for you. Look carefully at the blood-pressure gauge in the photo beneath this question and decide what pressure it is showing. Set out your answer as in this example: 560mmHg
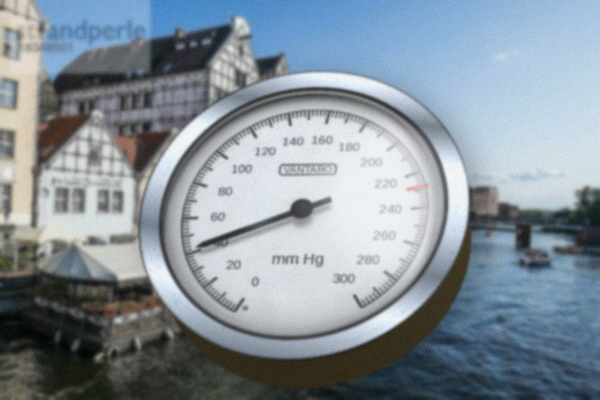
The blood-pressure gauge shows 40mmHg
